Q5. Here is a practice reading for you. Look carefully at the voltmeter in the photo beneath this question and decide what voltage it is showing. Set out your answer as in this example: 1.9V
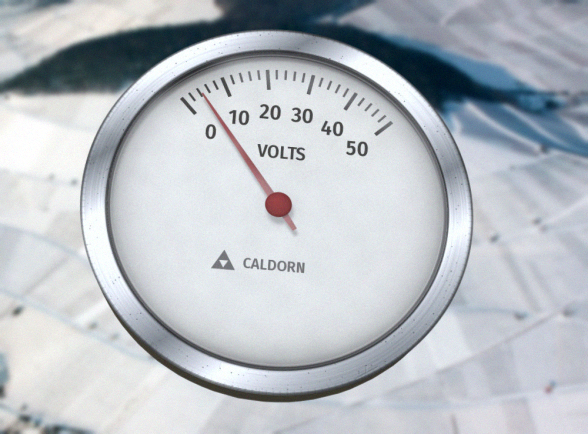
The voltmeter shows 4V
